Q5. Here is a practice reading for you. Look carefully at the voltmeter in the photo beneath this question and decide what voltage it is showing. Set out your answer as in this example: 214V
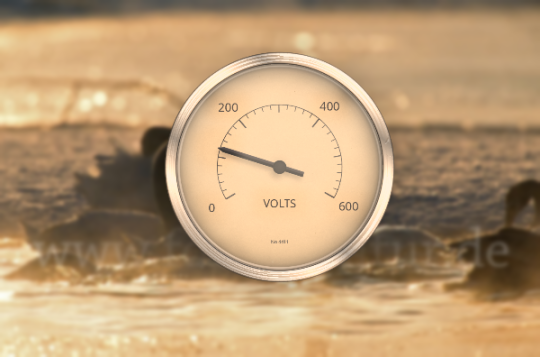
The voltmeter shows 120V
